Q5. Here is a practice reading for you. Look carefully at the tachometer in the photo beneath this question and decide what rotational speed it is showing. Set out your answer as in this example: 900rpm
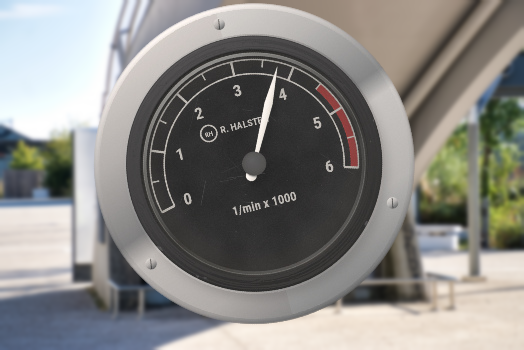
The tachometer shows 3750rpm
